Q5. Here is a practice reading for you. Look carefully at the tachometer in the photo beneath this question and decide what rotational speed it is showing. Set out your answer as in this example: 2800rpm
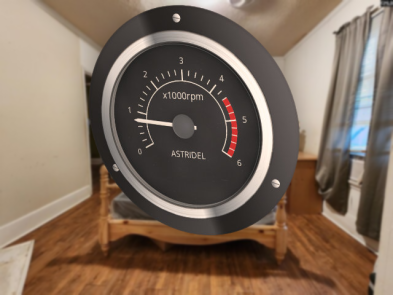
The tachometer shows 800rpm
